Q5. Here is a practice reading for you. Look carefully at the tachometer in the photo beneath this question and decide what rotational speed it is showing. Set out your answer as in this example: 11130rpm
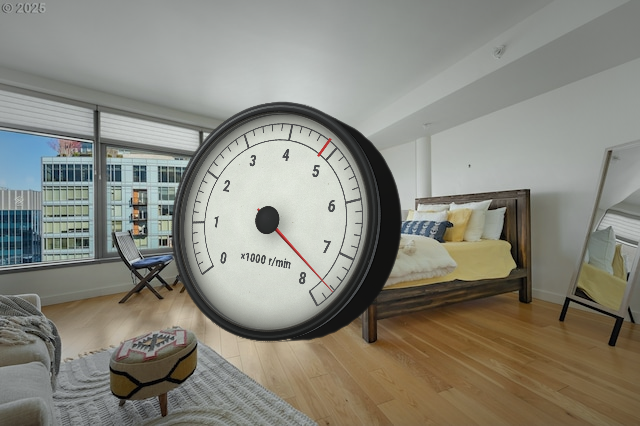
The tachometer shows 7600rpm
